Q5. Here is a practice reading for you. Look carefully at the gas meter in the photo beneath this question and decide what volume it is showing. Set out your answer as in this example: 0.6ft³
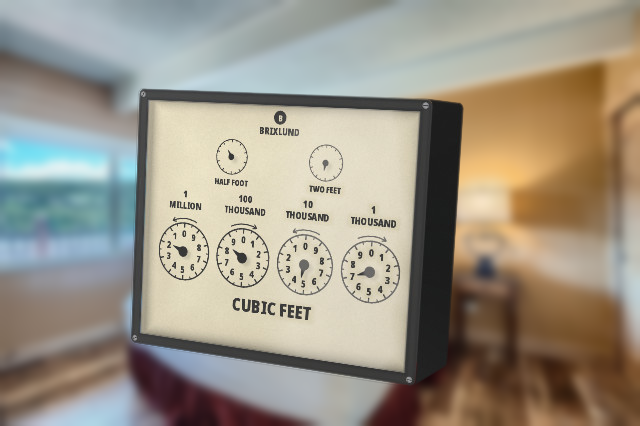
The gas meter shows 184700ft³
